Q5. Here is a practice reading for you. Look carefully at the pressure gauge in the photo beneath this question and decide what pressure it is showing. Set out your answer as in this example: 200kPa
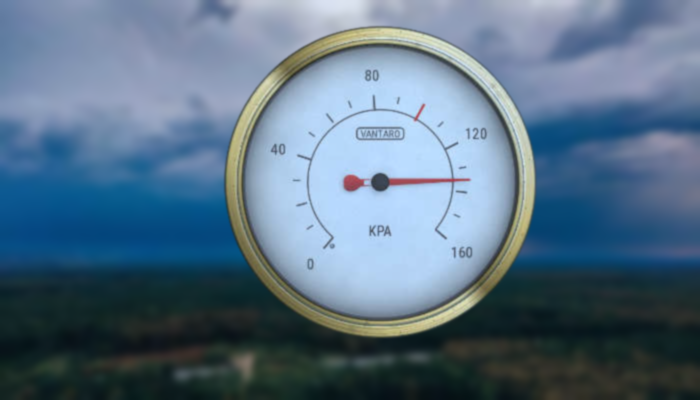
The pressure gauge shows 135kPa
